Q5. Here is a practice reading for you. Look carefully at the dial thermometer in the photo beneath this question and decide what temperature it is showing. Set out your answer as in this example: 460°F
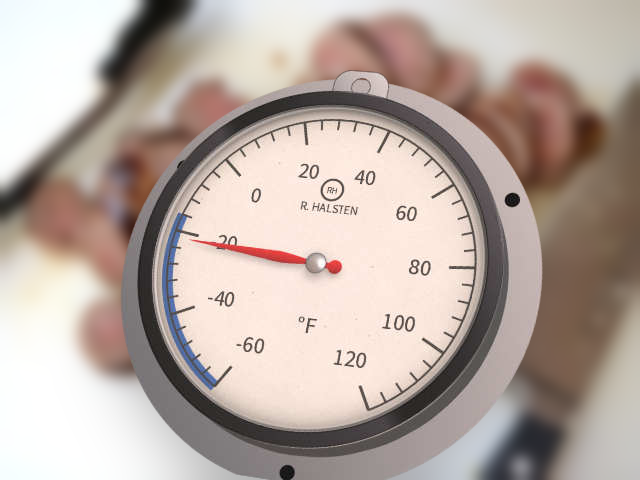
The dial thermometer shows -22°F
